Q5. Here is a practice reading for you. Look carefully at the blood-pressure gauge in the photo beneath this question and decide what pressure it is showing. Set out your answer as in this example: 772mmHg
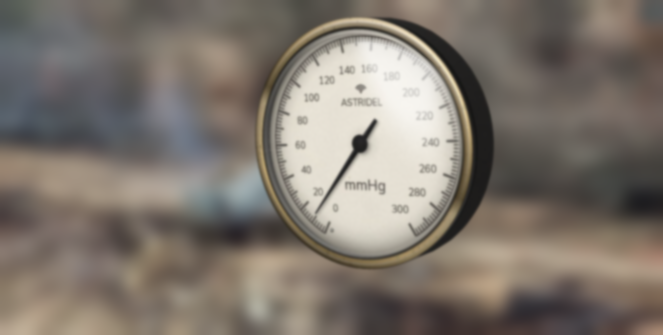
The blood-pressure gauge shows 10mmHg
